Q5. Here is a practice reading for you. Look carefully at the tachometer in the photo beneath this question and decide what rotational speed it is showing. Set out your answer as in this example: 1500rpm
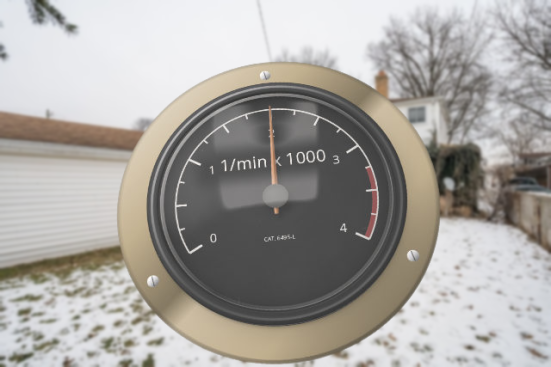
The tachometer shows 2000rpm
